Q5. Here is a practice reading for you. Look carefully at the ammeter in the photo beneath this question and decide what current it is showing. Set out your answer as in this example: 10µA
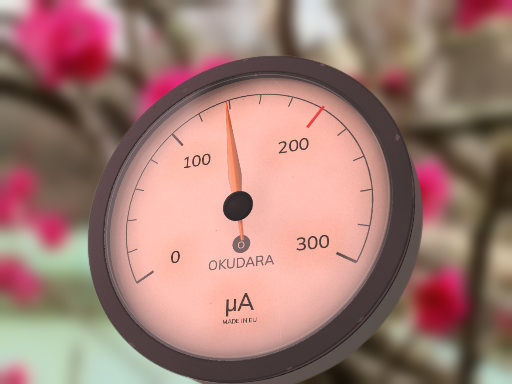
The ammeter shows 140µA
